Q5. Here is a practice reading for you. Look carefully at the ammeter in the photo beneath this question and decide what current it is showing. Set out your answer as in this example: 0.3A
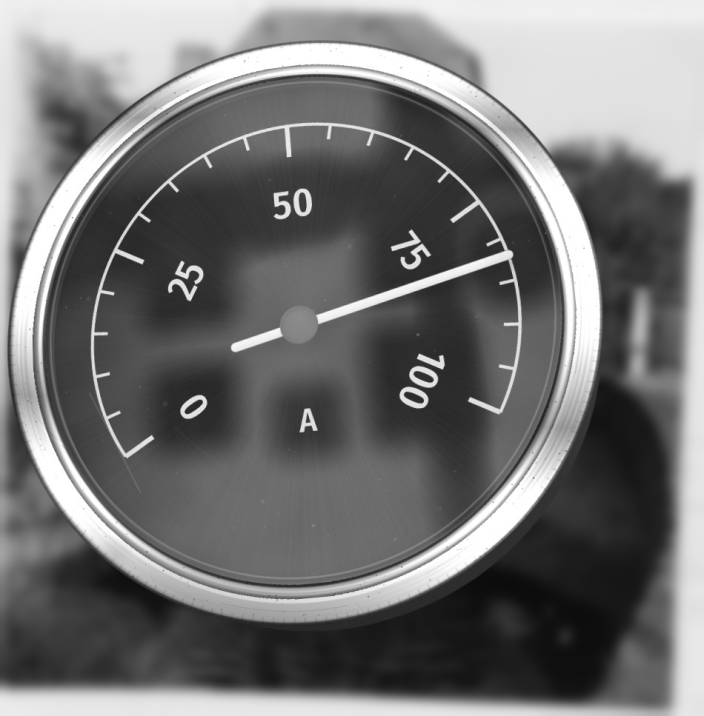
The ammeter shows 82.5A
